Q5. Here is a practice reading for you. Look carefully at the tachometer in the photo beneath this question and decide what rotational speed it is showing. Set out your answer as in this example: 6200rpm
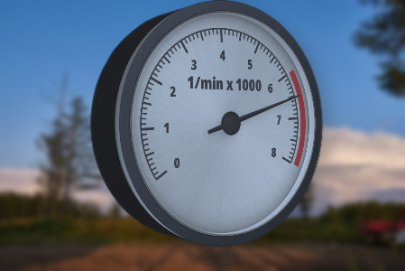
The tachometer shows 6500rpm
